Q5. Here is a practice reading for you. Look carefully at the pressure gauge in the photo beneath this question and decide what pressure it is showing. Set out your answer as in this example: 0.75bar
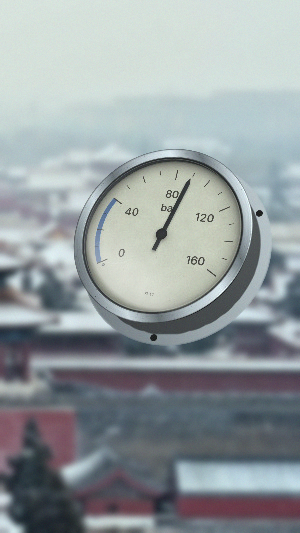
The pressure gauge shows 90bar
